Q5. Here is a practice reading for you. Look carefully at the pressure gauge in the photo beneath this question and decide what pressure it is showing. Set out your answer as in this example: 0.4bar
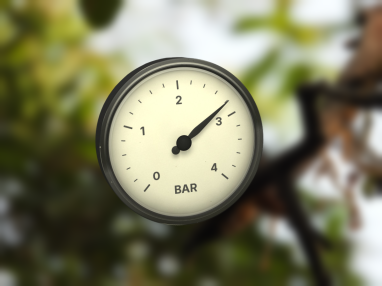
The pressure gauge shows 2.8bar
